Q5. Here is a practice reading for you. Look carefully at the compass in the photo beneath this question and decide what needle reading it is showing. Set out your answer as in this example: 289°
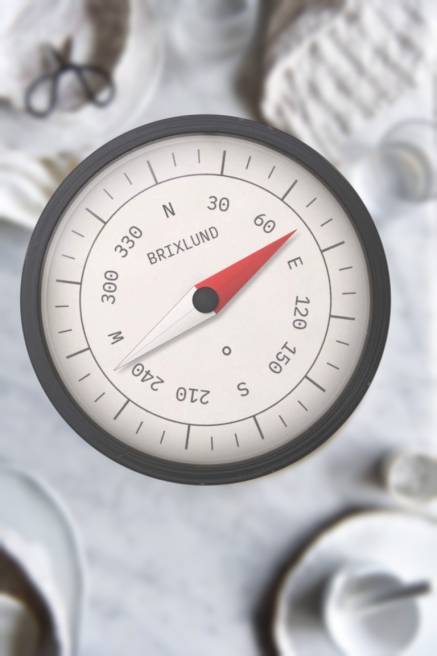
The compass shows 75°
